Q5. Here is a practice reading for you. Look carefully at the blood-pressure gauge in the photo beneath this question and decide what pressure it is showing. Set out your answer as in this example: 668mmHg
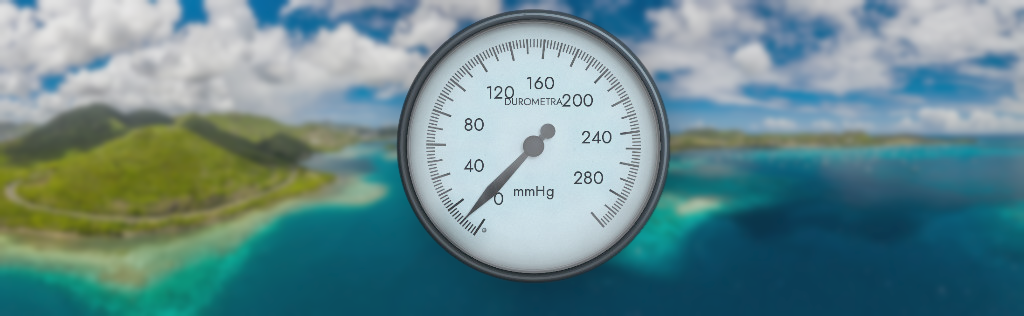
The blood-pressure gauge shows 10mmHg
